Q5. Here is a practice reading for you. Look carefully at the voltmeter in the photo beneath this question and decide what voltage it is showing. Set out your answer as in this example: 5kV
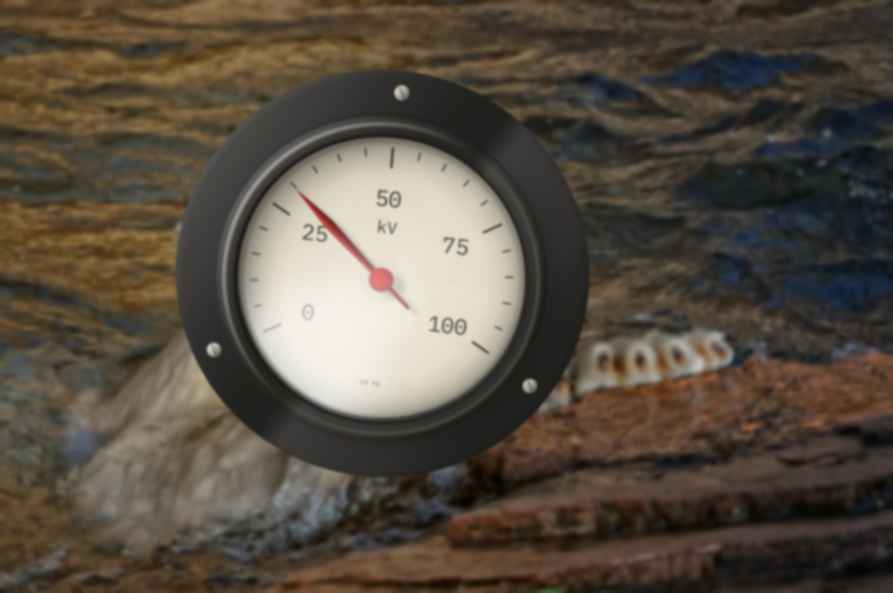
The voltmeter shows 30kV
